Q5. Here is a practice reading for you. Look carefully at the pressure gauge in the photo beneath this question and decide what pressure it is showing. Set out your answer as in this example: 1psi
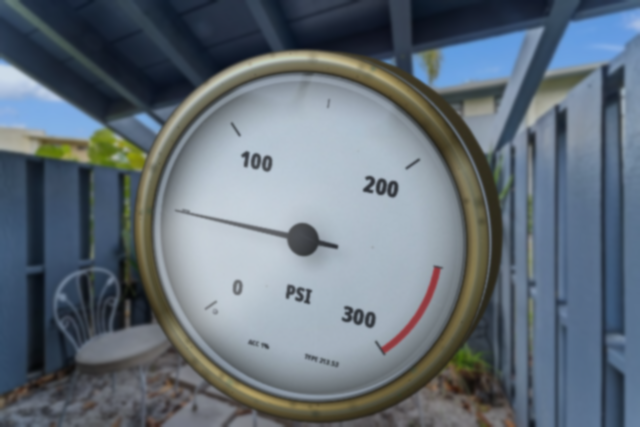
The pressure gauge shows 50psi
